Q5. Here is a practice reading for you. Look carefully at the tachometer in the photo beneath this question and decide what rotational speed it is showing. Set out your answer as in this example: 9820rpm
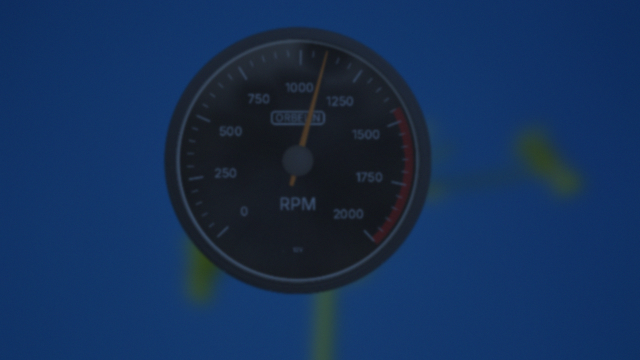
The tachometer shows 1100rpm
